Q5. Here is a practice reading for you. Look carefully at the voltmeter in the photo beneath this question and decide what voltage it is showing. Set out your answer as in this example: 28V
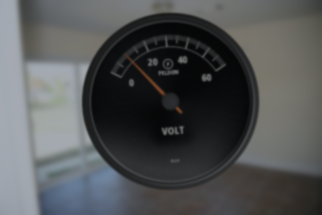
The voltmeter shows 10V
